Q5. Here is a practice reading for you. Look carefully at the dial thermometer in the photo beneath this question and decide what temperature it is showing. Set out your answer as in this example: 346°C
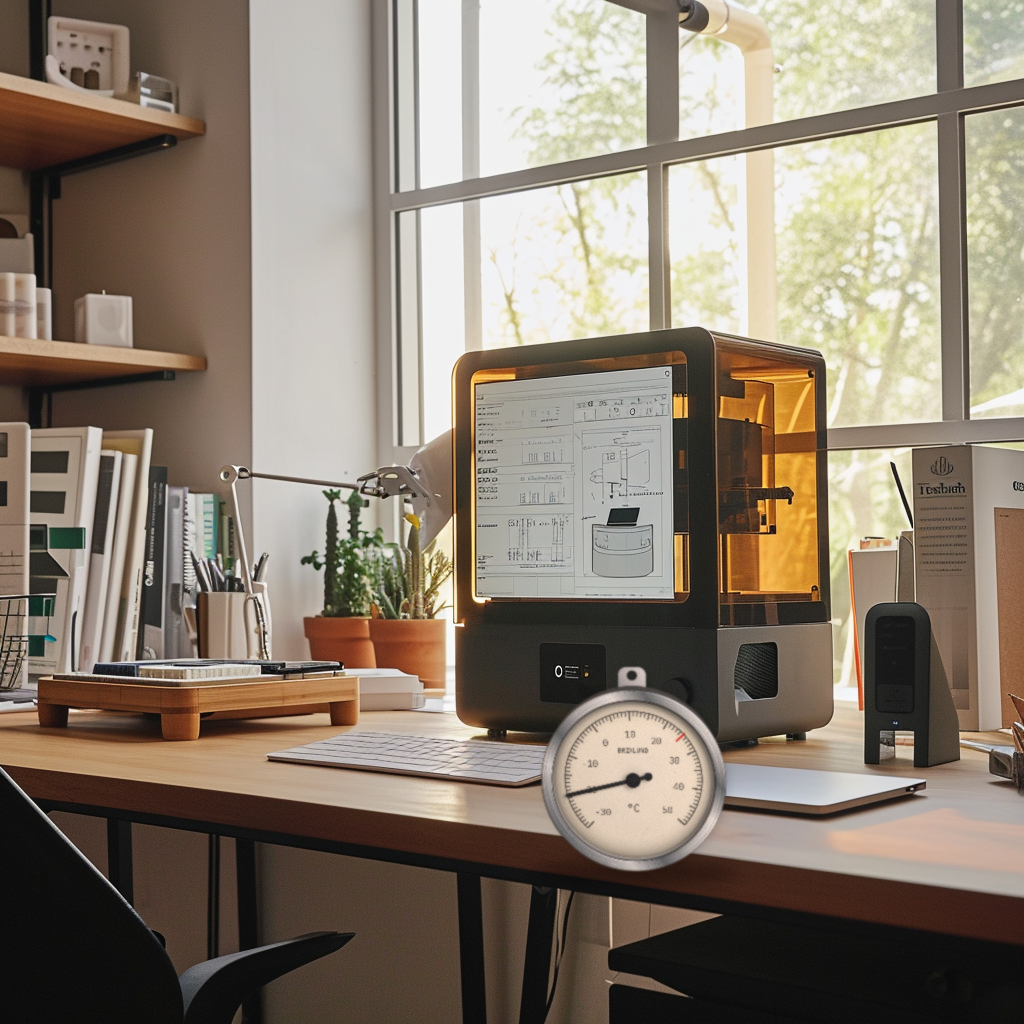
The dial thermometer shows -20°C
